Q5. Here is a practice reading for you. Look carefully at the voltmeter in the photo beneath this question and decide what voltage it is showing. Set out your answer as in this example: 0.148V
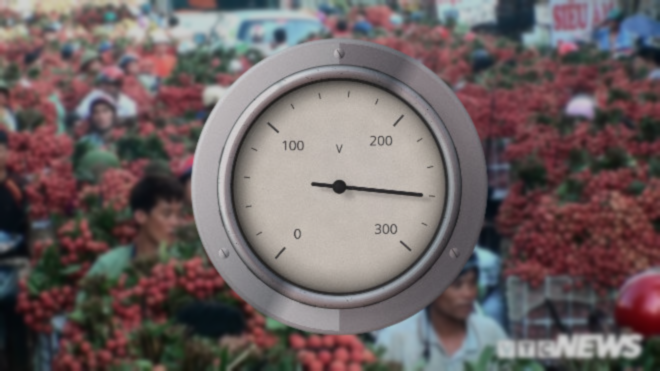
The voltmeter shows 260V
